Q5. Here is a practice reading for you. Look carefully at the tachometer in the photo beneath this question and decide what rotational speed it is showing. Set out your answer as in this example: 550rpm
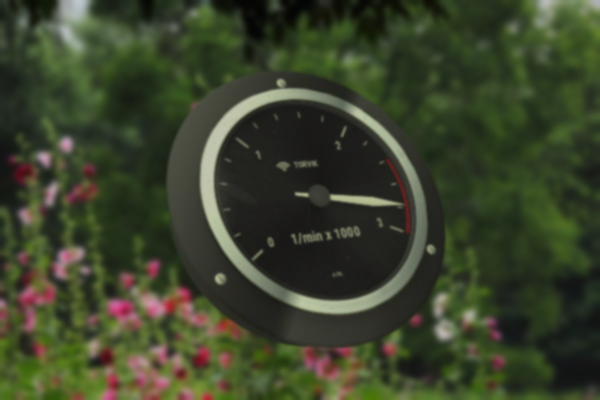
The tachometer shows 2800rpm
